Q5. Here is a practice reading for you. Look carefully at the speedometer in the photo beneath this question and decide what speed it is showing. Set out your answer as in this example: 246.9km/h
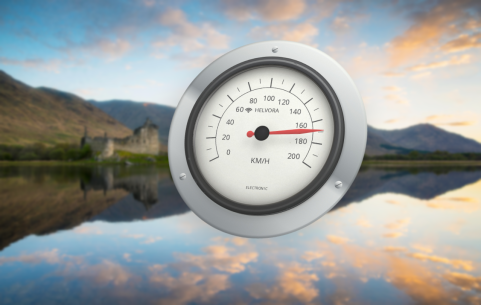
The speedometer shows 170km/h
